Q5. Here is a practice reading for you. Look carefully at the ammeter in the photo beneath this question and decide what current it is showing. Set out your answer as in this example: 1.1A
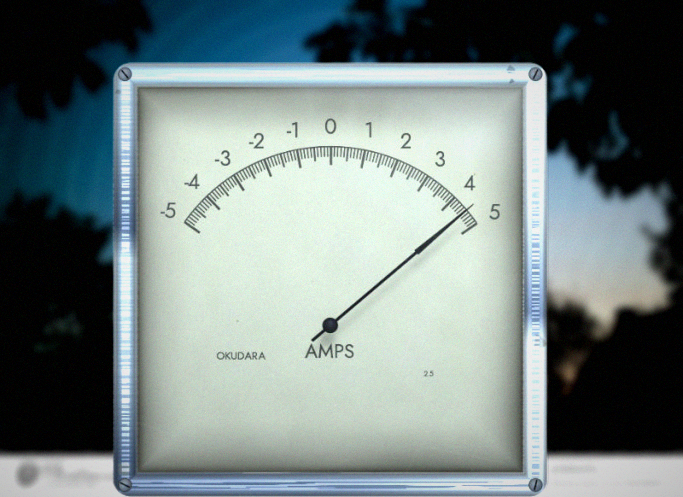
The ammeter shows 4.5A
